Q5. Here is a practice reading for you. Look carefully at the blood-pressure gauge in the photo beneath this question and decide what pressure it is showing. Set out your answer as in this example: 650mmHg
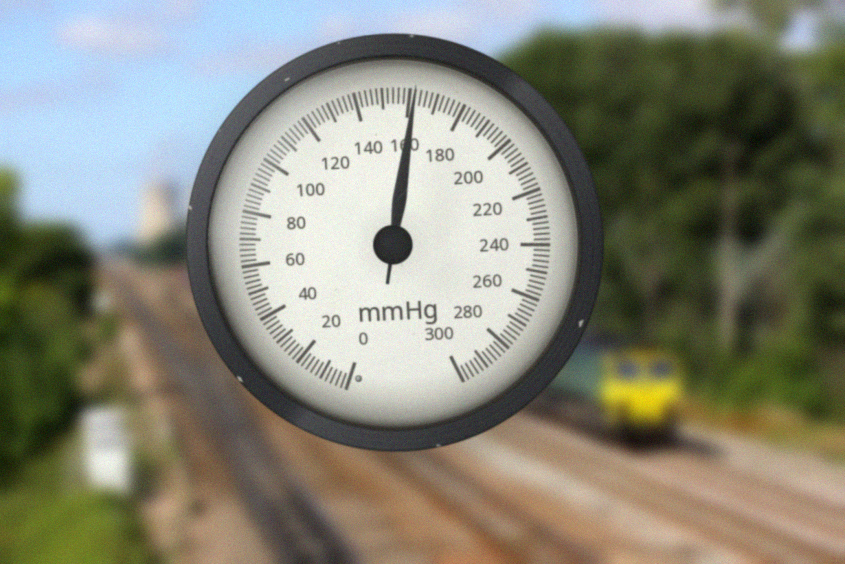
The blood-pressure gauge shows 162mmHg
